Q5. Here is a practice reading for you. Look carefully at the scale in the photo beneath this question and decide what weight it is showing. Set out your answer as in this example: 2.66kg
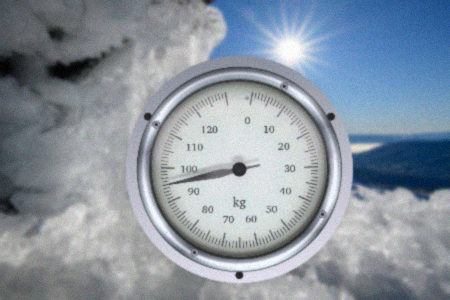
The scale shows 95kg
